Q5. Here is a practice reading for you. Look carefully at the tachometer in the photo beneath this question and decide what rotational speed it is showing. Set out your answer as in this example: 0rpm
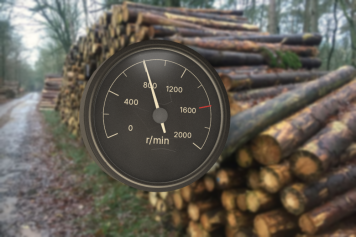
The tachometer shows 800rpm
